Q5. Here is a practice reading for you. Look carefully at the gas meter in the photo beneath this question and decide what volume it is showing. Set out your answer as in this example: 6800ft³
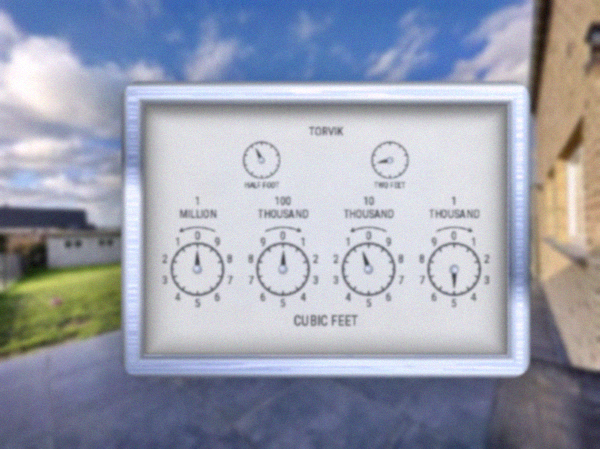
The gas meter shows 500ft³
